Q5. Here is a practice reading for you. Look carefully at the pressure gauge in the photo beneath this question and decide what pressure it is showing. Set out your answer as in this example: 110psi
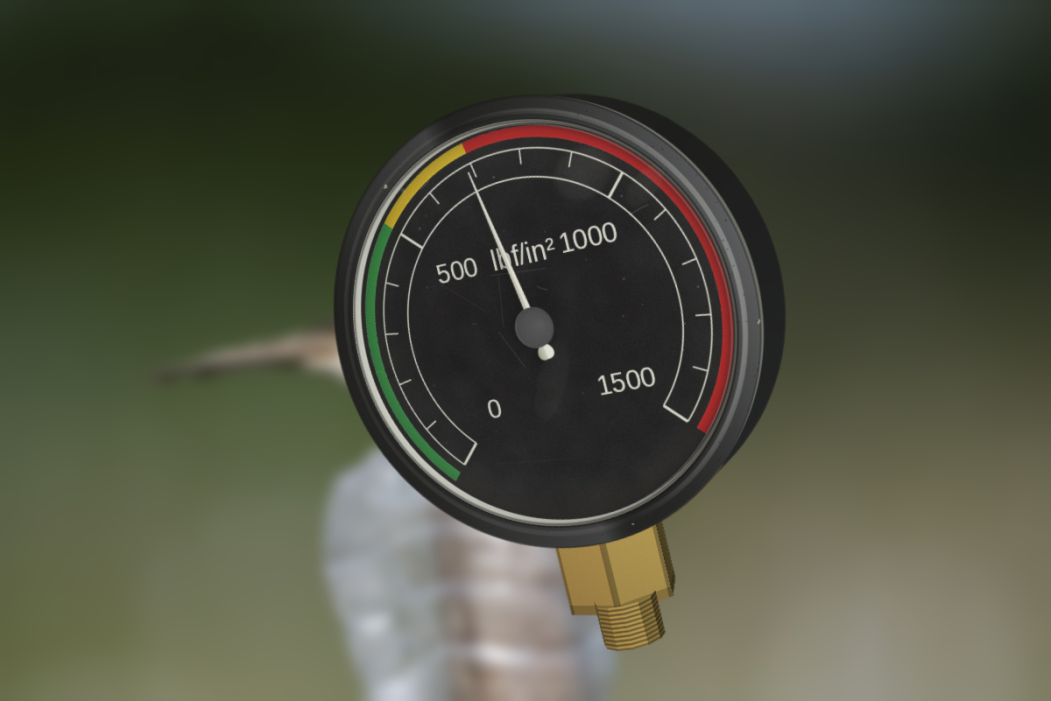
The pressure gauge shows 700psi
